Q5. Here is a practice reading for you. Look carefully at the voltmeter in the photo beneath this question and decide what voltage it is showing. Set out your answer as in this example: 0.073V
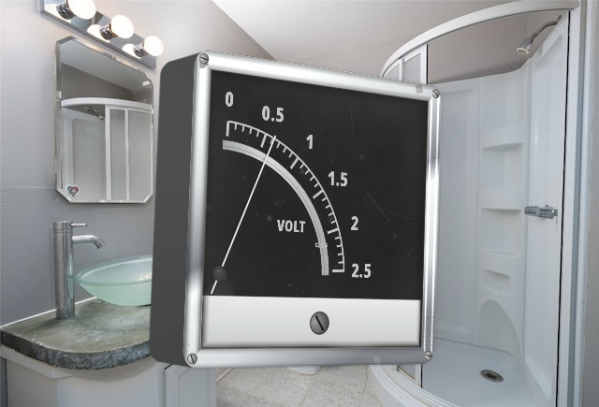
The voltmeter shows 0.6V
